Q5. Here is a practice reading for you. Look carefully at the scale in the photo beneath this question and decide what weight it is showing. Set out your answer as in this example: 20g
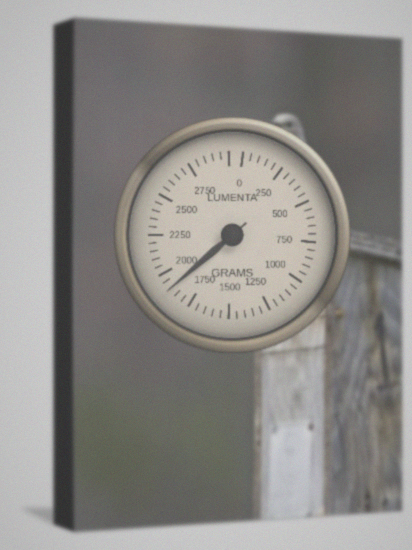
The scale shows 1900g
